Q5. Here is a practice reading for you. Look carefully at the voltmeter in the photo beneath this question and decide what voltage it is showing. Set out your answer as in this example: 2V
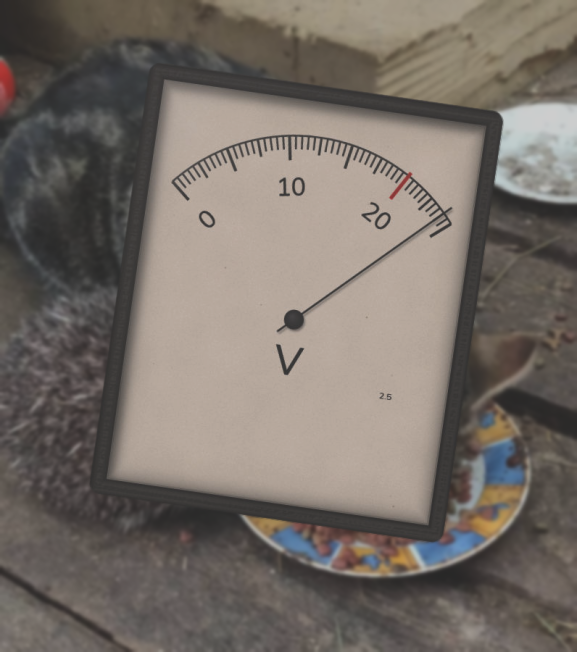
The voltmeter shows 24V
